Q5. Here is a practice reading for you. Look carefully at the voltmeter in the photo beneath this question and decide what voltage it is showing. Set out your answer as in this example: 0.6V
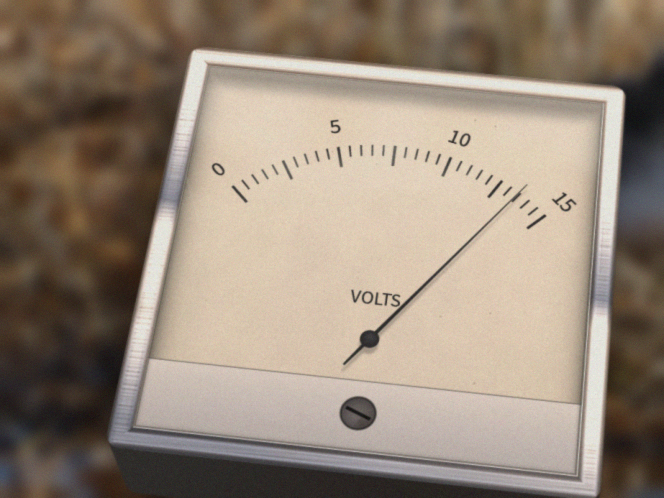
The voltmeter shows 13.5V
